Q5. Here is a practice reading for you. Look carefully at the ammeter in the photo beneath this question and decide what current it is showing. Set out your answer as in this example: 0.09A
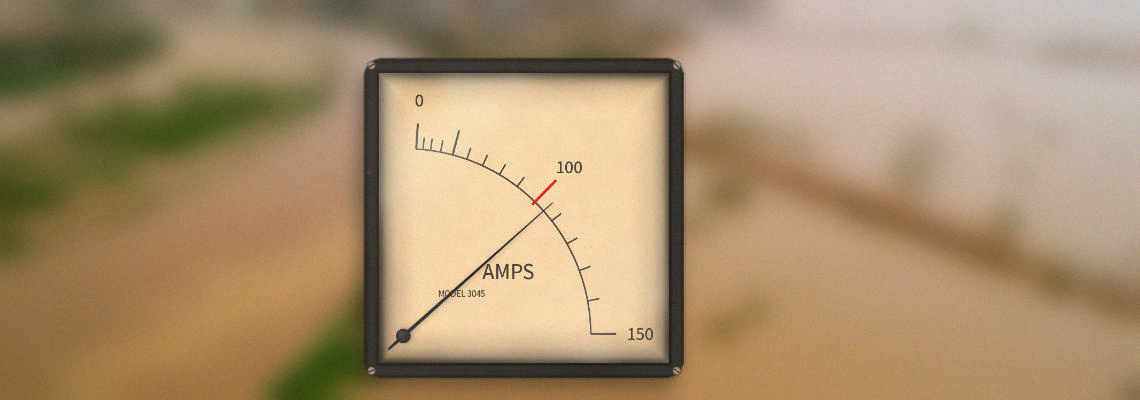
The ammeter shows 105A
